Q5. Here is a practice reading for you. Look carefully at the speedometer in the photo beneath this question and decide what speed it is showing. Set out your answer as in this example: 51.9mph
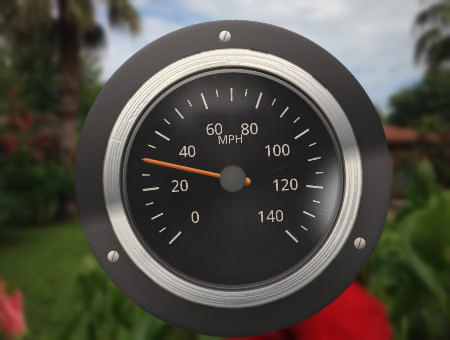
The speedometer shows 30mph
